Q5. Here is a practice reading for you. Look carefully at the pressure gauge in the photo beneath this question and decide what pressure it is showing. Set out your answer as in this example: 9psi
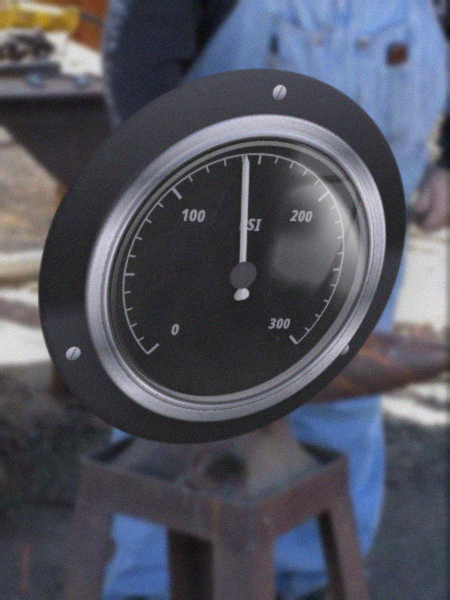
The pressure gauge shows 140psi
